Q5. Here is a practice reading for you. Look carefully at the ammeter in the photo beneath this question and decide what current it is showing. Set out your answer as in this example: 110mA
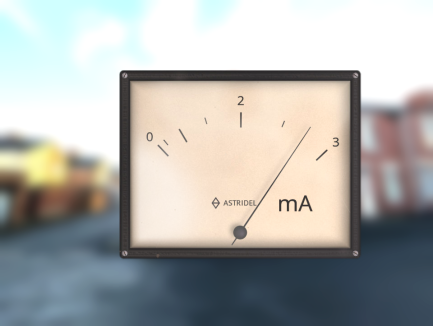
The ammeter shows 2.75mA
